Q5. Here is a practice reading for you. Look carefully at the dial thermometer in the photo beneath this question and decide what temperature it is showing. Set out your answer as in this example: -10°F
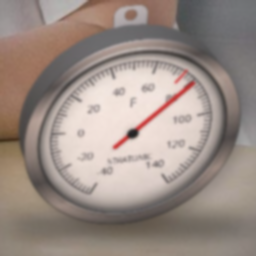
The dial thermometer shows 80°F
